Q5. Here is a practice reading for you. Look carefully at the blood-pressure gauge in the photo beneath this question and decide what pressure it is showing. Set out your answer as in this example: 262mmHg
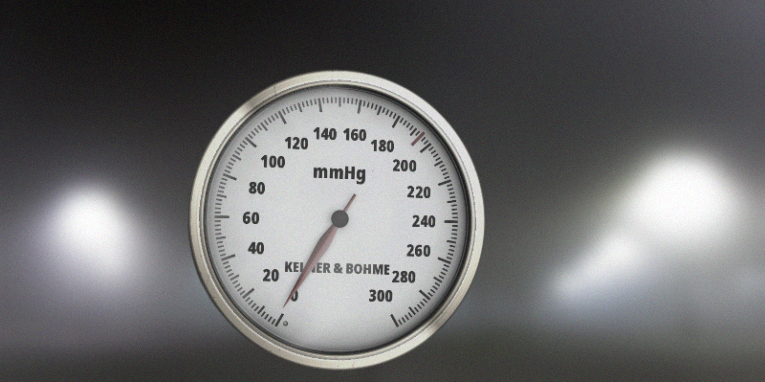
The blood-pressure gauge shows 2mmHg
